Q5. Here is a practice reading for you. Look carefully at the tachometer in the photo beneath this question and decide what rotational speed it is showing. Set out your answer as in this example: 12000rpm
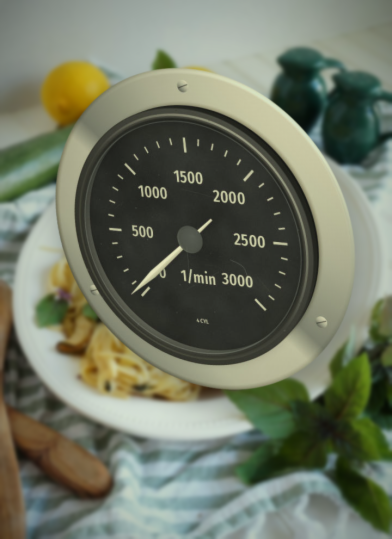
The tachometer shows 50rpm
